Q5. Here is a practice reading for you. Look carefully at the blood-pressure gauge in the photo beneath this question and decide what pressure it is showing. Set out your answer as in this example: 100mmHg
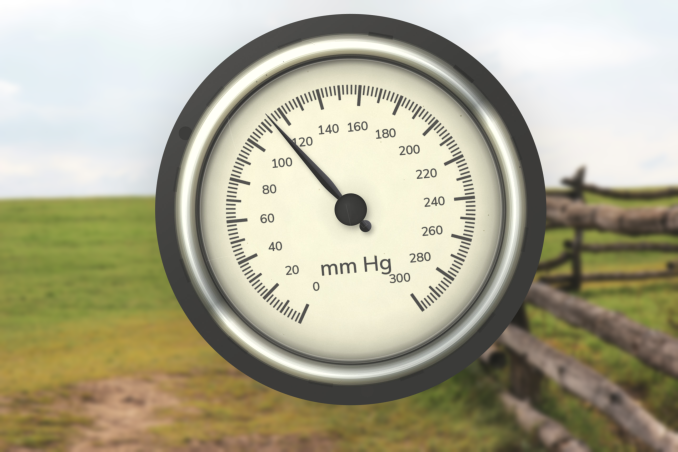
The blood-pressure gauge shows 114mmHg
